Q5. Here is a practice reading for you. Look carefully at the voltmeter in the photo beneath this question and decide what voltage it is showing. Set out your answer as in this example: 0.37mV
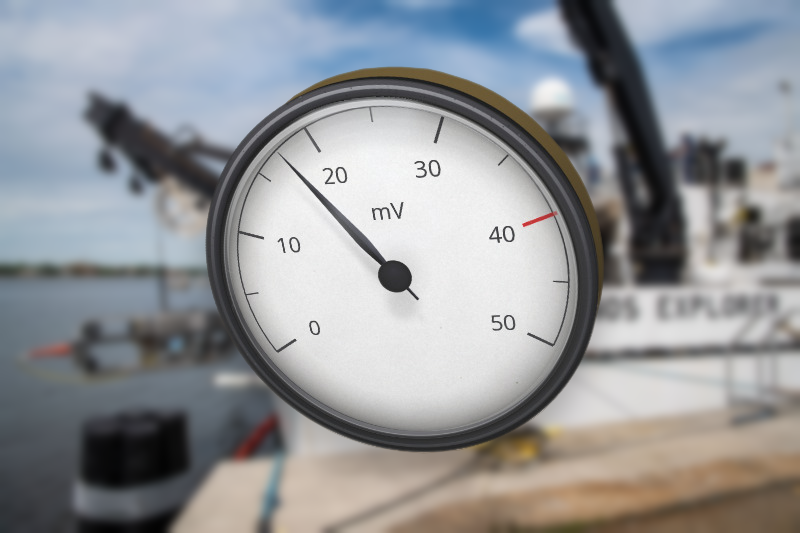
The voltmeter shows 17.5mV
